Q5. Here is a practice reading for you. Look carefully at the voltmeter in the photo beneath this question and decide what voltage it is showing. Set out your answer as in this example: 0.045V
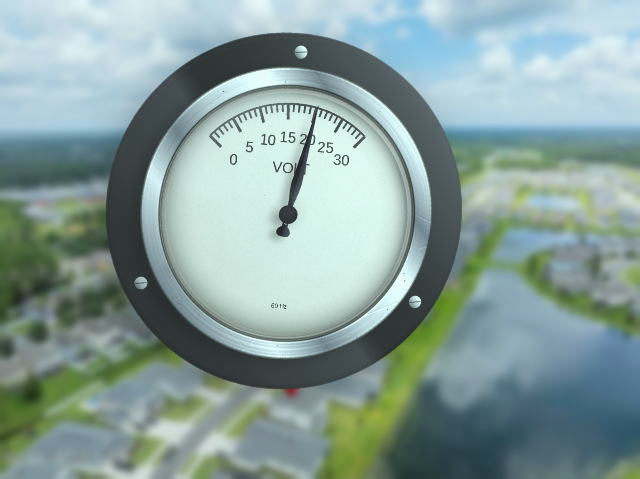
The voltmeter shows 20V
